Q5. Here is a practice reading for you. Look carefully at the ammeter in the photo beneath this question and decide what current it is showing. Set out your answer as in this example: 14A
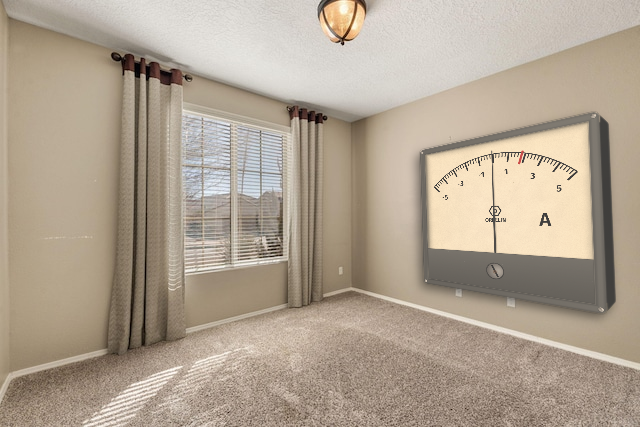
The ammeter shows 0A
